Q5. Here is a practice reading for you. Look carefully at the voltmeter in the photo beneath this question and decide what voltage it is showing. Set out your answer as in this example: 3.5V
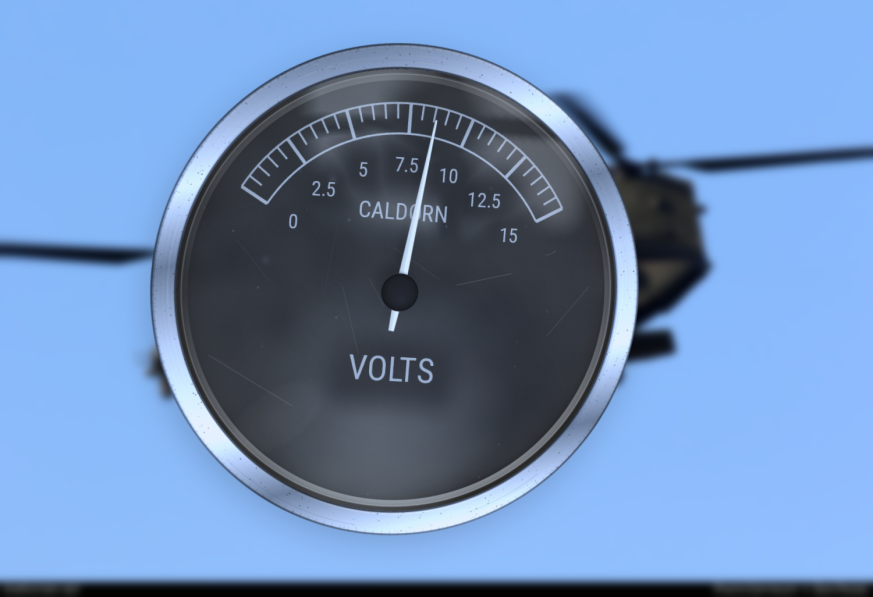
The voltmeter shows 8.5V
